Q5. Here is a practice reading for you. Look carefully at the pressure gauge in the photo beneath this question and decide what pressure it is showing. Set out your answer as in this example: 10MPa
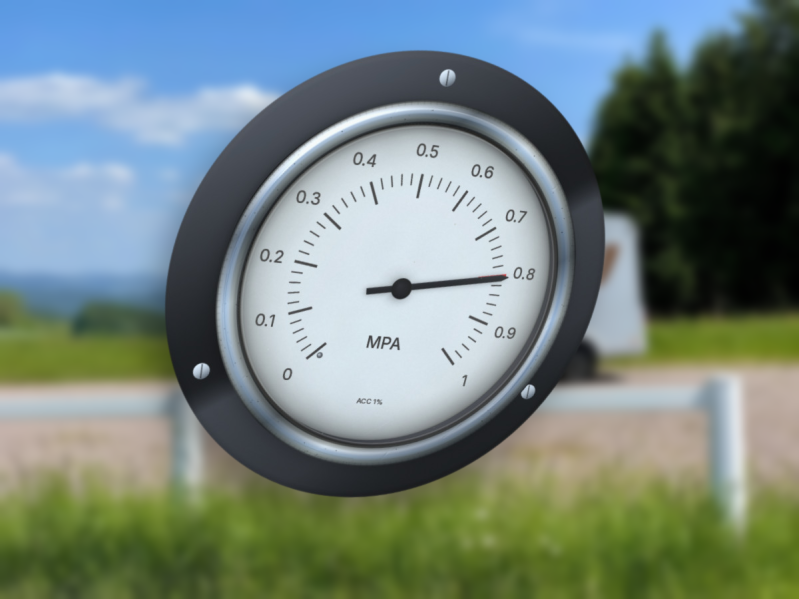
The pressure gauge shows 0.8MPa
